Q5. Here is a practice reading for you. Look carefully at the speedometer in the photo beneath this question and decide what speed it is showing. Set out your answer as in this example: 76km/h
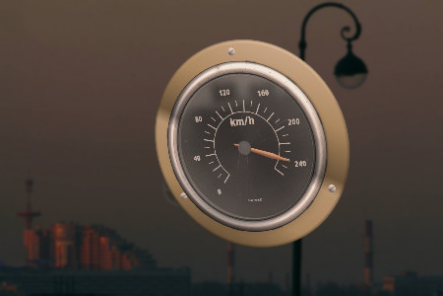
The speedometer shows 240km/h
